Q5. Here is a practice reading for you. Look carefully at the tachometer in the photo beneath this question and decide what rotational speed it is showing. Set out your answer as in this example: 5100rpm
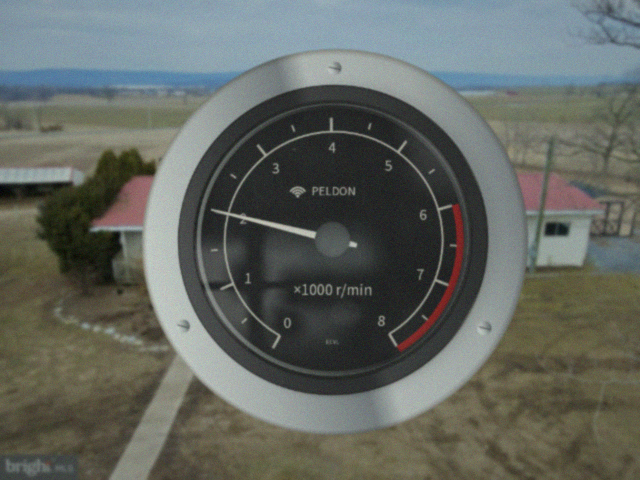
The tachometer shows 2000rpm
